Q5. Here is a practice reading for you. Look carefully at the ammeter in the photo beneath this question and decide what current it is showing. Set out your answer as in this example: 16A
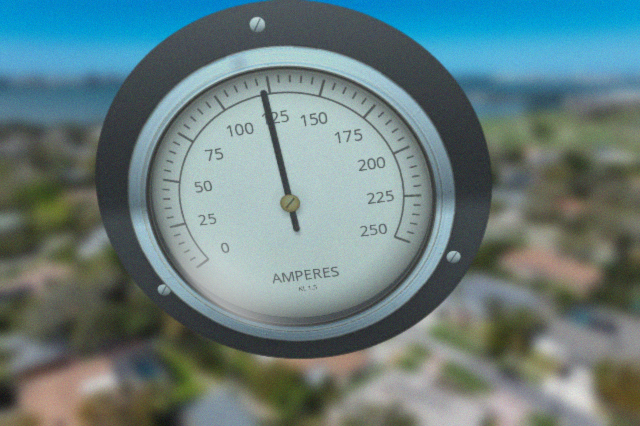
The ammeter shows 122.5A
